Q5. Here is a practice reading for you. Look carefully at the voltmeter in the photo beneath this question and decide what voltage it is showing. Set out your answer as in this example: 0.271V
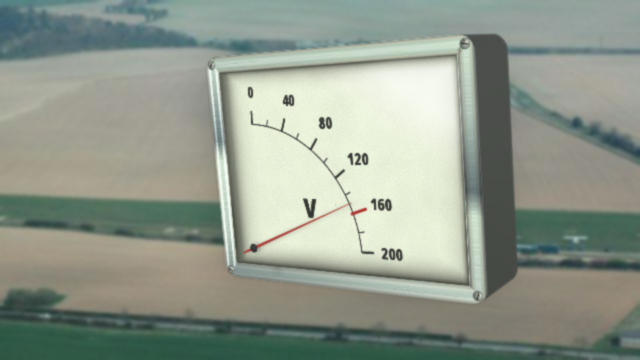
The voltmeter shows 150V
